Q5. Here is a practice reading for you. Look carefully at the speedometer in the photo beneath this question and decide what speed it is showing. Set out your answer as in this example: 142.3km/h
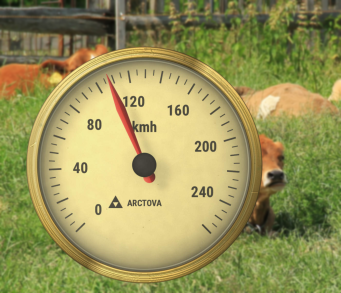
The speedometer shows 107.5km/h
